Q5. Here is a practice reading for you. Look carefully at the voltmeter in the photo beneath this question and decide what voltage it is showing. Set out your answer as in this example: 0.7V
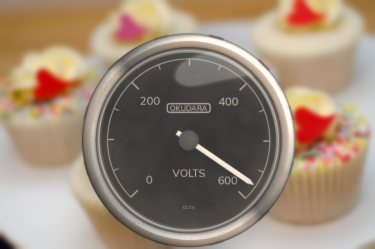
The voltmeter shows 575V
